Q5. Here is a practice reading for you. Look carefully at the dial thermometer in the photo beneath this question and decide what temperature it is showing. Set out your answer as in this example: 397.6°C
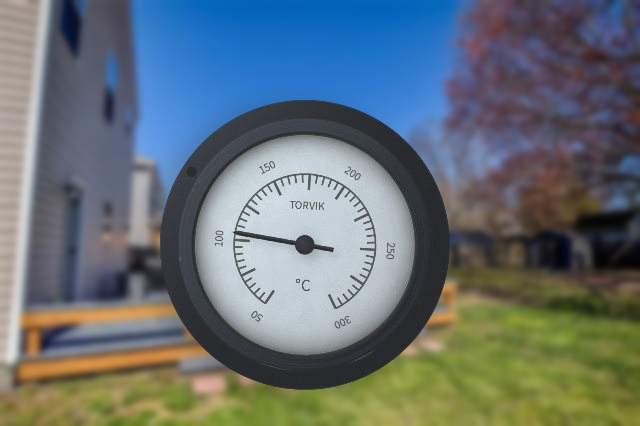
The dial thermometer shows 105°C
